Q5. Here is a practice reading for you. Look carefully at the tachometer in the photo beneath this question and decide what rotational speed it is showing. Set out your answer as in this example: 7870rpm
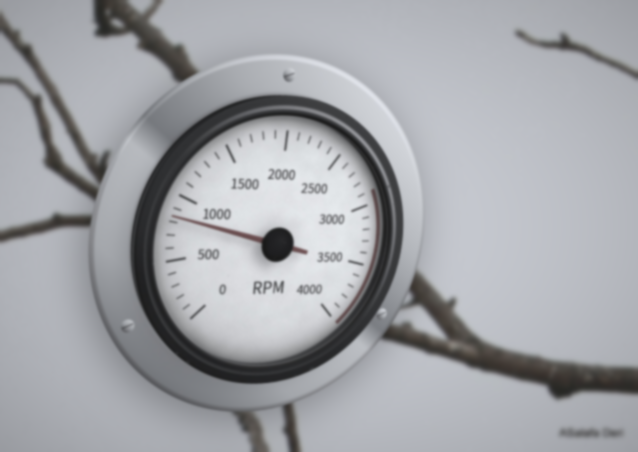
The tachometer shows 850rpm
